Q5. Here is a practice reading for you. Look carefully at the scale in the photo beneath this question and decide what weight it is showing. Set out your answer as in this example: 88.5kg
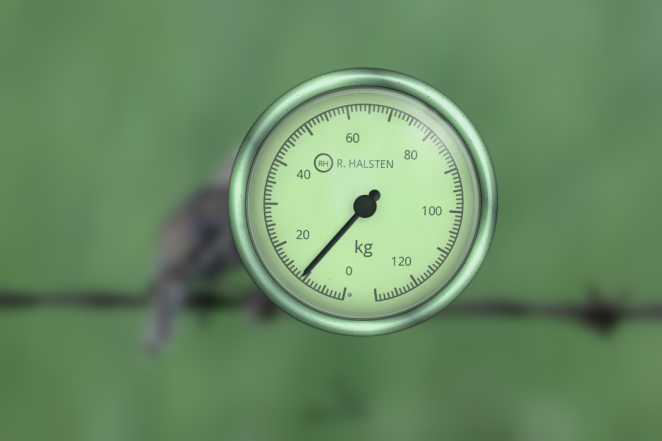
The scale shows 11kg
